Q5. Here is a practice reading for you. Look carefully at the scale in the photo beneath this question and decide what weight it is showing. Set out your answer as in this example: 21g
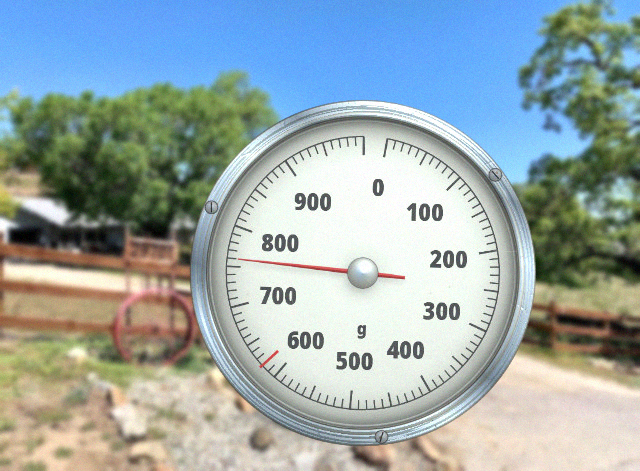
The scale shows 760g
